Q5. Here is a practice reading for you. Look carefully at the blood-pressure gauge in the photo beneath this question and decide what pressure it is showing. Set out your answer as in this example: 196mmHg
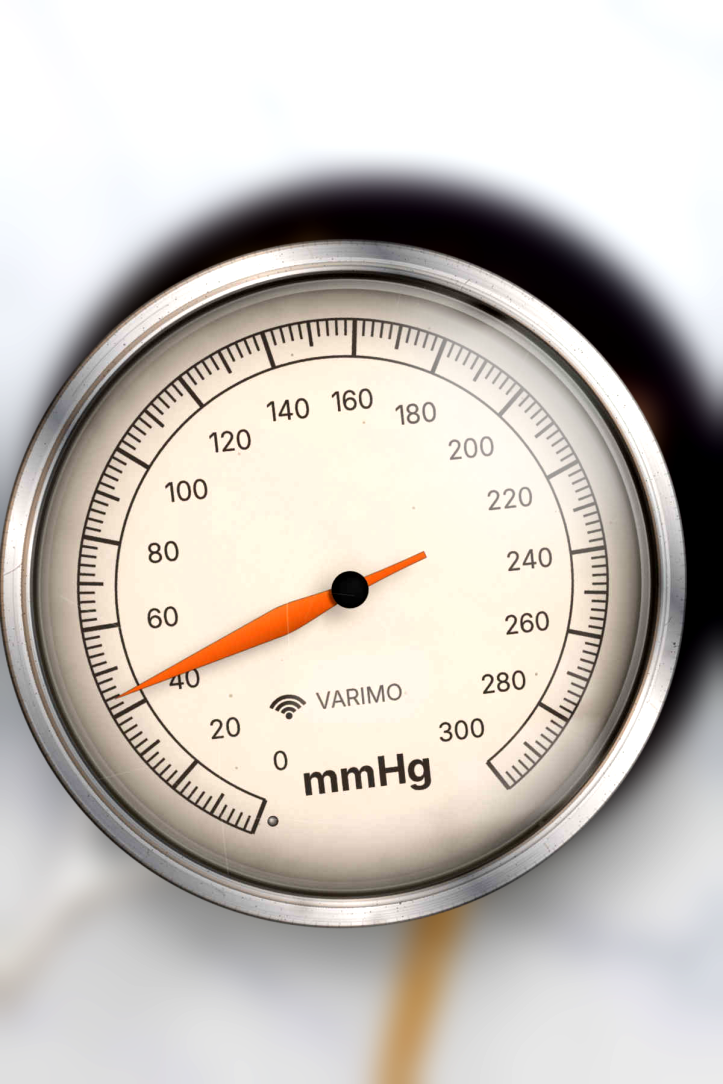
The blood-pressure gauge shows 44mmHg
